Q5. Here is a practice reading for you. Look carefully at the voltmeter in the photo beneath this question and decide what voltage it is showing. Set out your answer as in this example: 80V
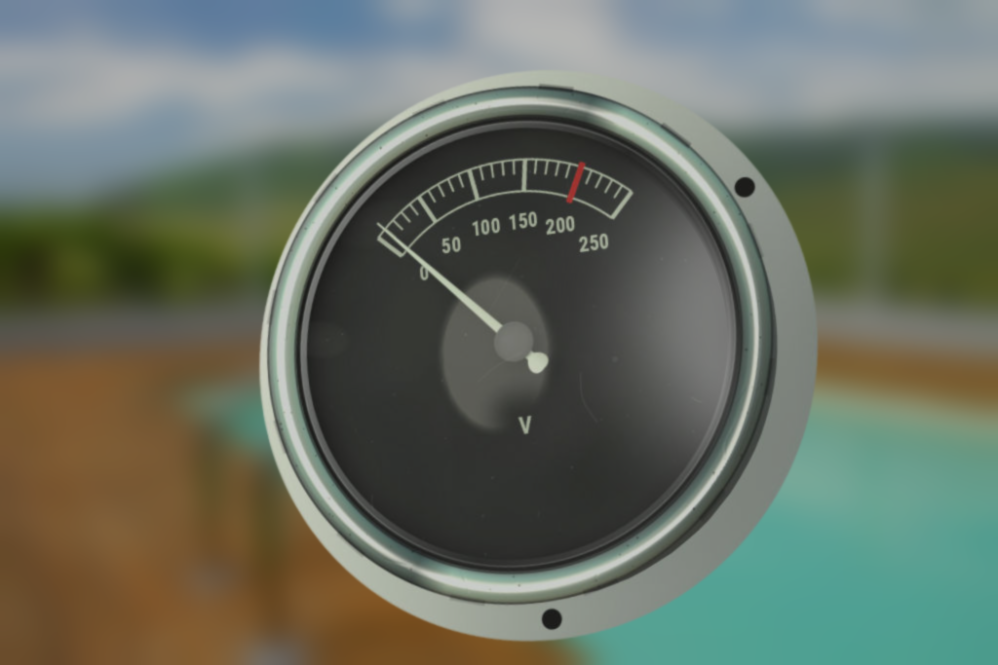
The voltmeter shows 10V
